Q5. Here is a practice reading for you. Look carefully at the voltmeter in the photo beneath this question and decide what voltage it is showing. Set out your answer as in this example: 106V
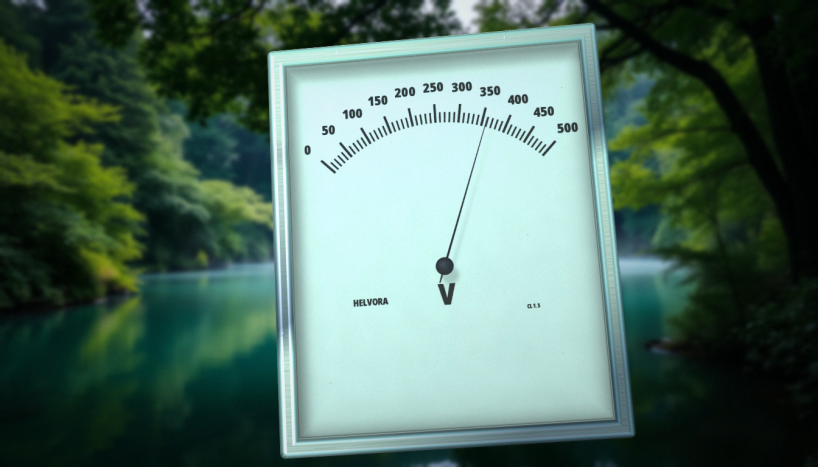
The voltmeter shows 360V
